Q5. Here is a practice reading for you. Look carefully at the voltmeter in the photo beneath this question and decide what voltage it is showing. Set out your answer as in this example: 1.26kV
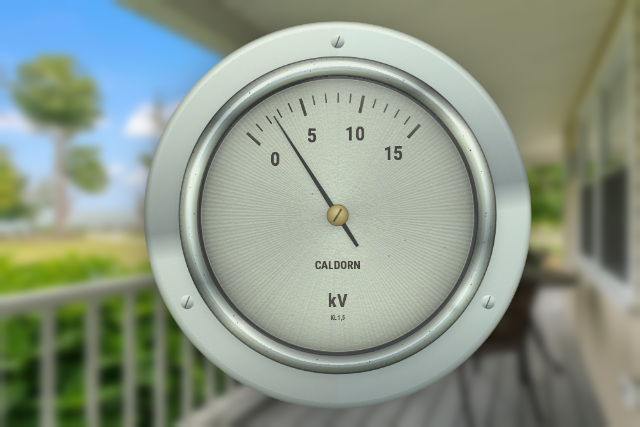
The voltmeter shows 2.5kV
